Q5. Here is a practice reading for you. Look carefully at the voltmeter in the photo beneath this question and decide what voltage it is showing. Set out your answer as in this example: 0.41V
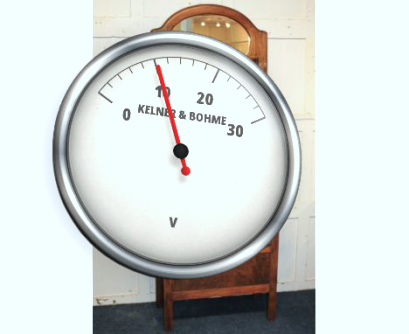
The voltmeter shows 10V
